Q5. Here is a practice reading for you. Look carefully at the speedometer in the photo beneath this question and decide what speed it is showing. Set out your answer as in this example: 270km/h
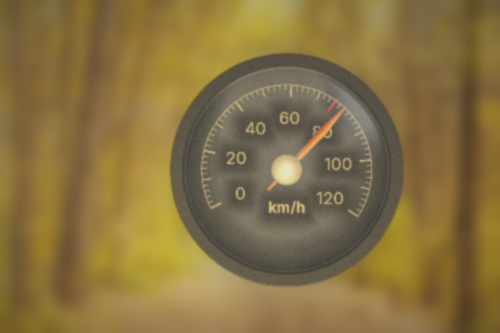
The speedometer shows 80km/h
